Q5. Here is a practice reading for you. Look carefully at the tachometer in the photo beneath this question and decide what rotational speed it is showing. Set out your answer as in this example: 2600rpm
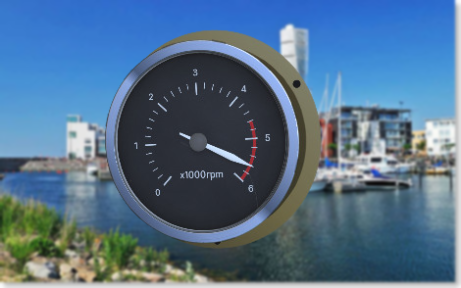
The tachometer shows 5600rpm
